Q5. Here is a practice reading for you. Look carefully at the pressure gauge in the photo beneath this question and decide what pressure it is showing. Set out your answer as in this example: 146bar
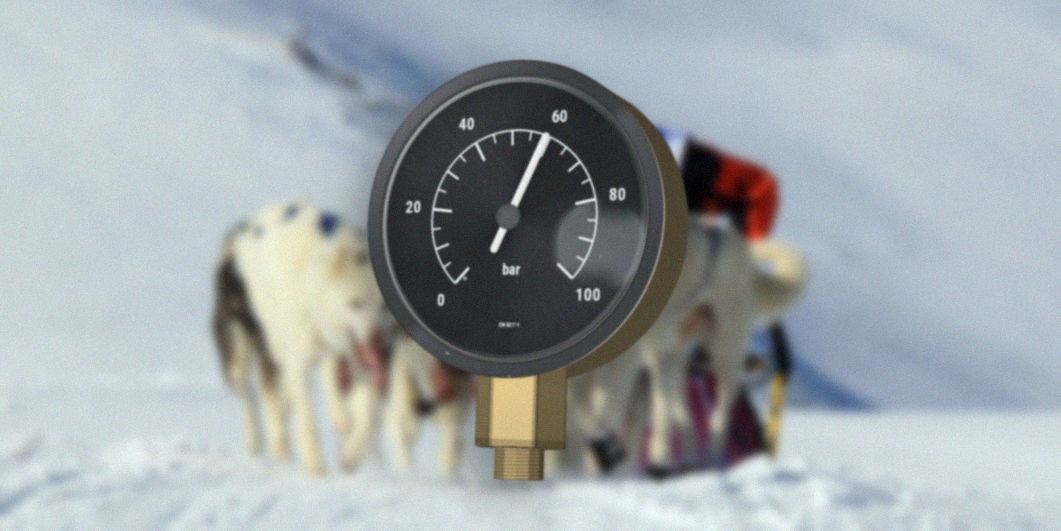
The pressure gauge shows 60bar
